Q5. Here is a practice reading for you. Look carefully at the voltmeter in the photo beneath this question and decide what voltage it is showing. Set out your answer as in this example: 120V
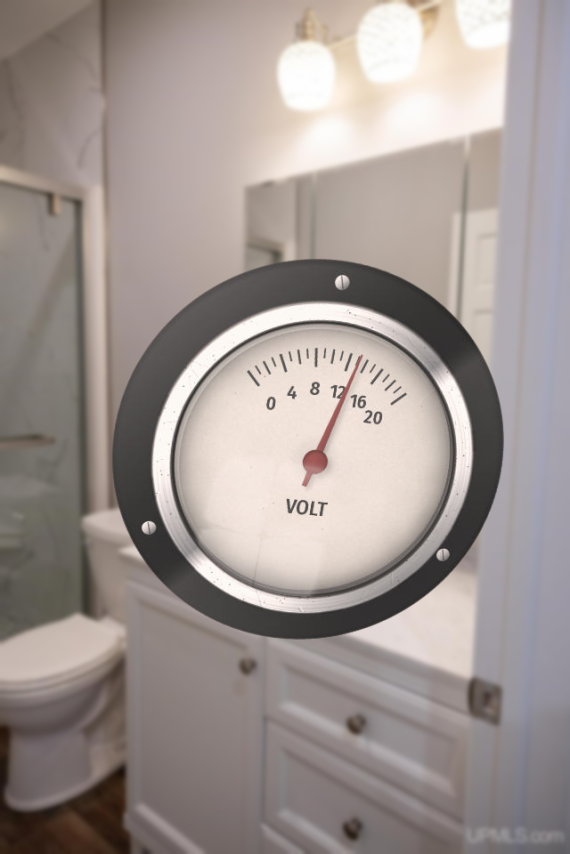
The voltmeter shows 13V
